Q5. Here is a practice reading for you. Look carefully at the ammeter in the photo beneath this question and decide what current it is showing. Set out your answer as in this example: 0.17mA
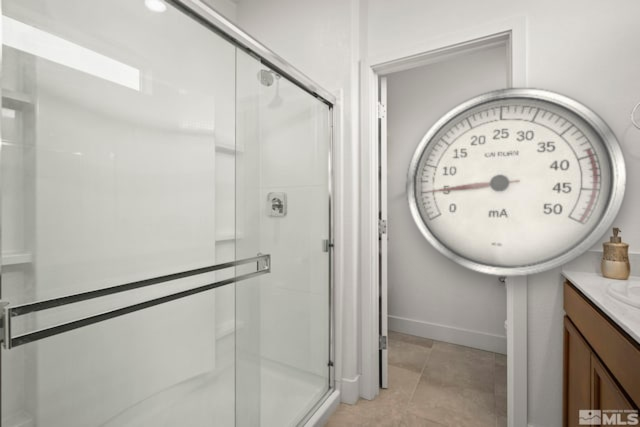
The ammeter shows 5mA
